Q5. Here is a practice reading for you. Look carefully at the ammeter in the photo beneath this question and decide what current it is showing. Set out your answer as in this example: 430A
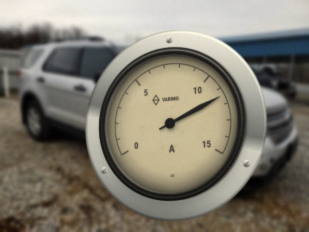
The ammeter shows 11.5A
